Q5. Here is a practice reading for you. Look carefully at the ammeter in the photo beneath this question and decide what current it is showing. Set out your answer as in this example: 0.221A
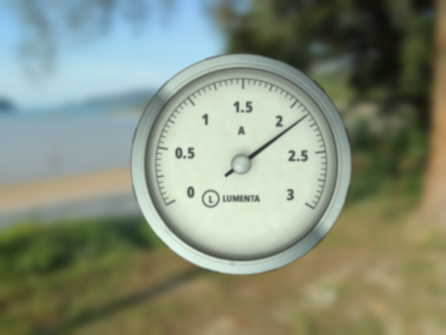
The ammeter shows 2.15A
